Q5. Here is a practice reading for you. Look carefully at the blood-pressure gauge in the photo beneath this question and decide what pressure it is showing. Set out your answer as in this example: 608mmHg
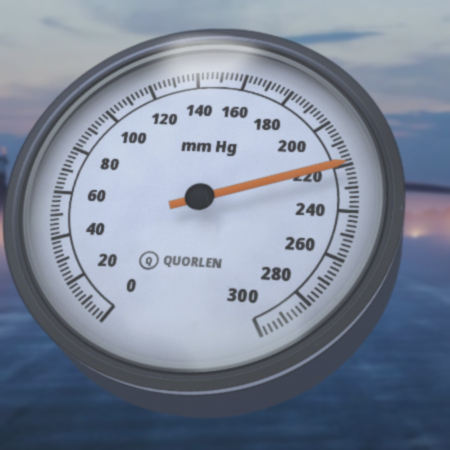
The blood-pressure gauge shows 220mmHg
